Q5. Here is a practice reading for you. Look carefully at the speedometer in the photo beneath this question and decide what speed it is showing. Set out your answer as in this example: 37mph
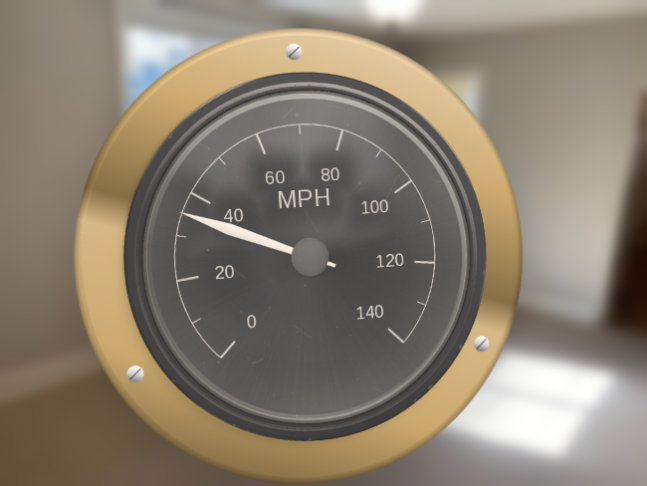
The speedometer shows 35mph
